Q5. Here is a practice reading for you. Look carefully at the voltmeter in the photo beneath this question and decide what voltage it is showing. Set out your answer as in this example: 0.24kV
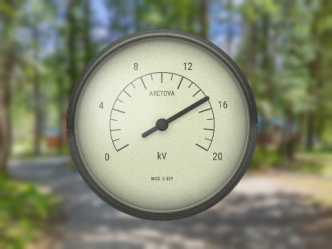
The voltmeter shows 15kV
